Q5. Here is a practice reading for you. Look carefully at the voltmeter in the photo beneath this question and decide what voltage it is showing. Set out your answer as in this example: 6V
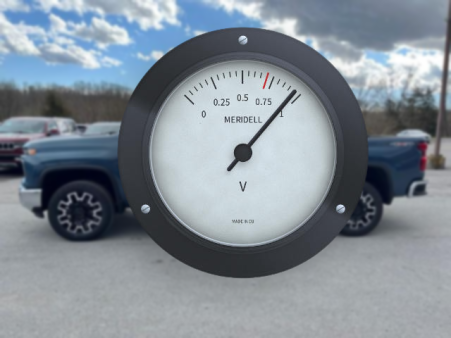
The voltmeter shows 0.95V
